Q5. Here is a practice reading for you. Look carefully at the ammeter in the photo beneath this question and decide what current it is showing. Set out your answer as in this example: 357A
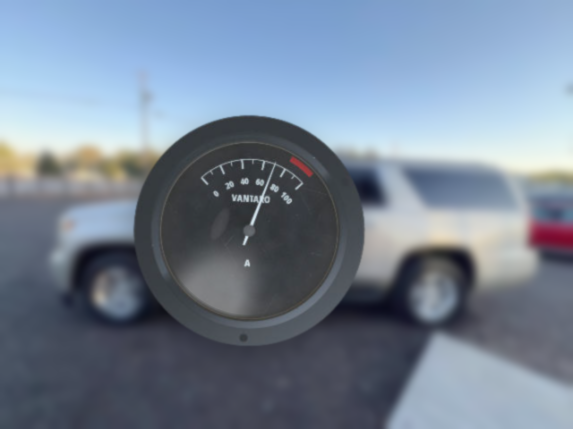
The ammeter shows 70A
